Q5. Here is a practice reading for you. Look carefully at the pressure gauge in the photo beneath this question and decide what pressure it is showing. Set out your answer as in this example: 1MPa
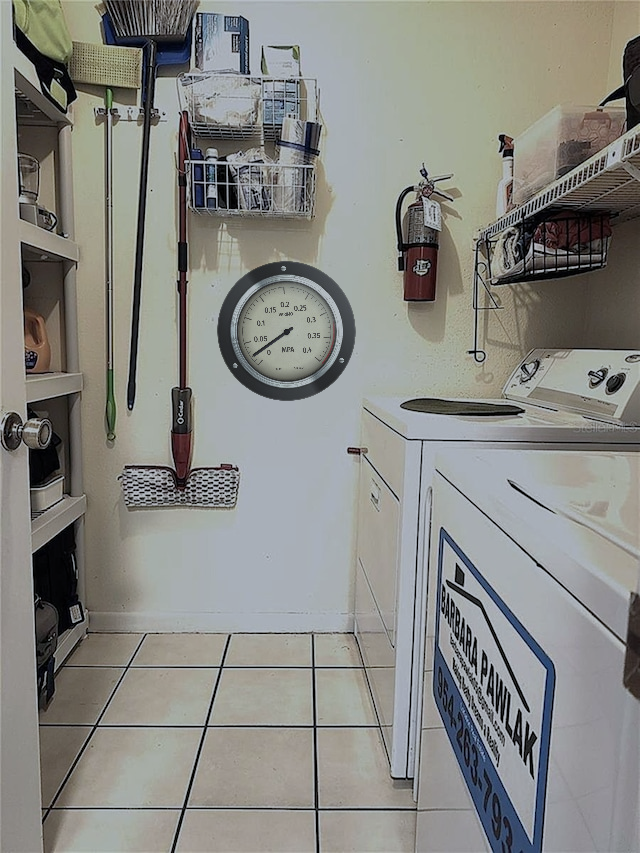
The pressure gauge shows 0.02MPa
